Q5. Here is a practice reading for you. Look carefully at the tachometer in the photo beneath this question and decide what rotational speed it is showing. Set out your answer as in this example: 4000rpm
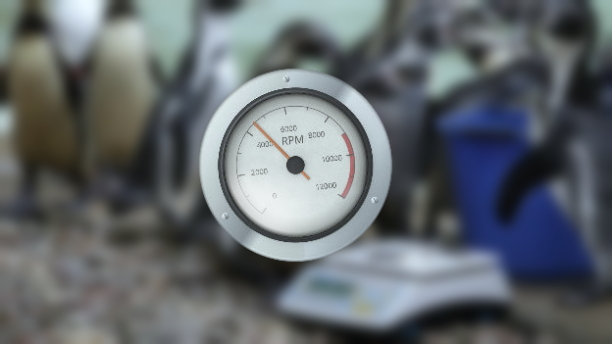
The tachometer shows 4500rpm
